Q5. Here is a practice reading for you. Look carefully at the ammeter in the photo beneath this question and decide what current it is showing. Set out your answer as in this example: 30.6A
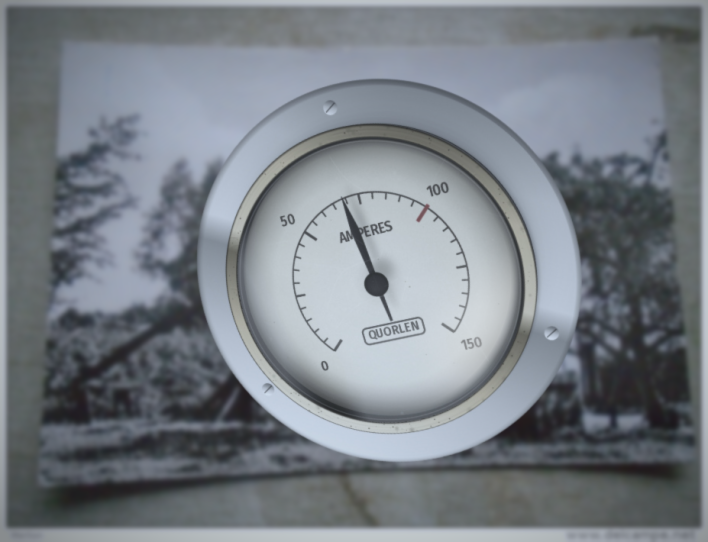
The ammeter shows 70A
